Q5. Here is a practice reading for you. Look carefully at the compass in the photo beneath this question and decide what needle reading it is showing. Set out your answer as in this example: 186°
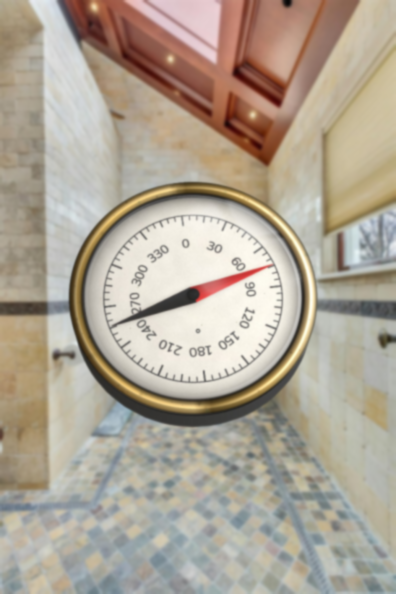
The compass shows 75°
